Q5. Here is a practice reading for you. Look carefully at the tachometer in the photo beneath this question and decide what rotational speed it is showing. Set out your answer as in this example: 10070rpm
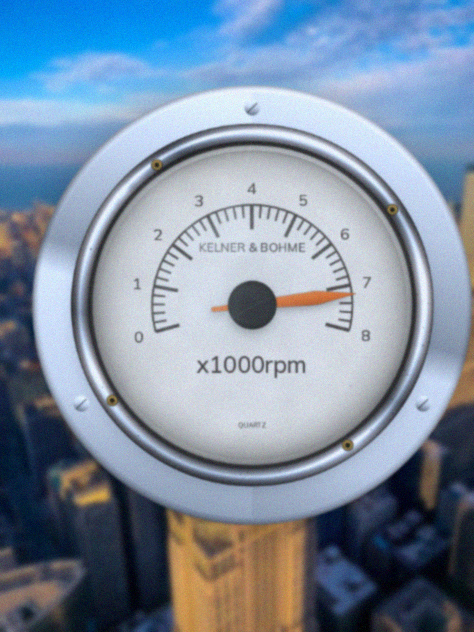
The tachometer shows 7200rpm
